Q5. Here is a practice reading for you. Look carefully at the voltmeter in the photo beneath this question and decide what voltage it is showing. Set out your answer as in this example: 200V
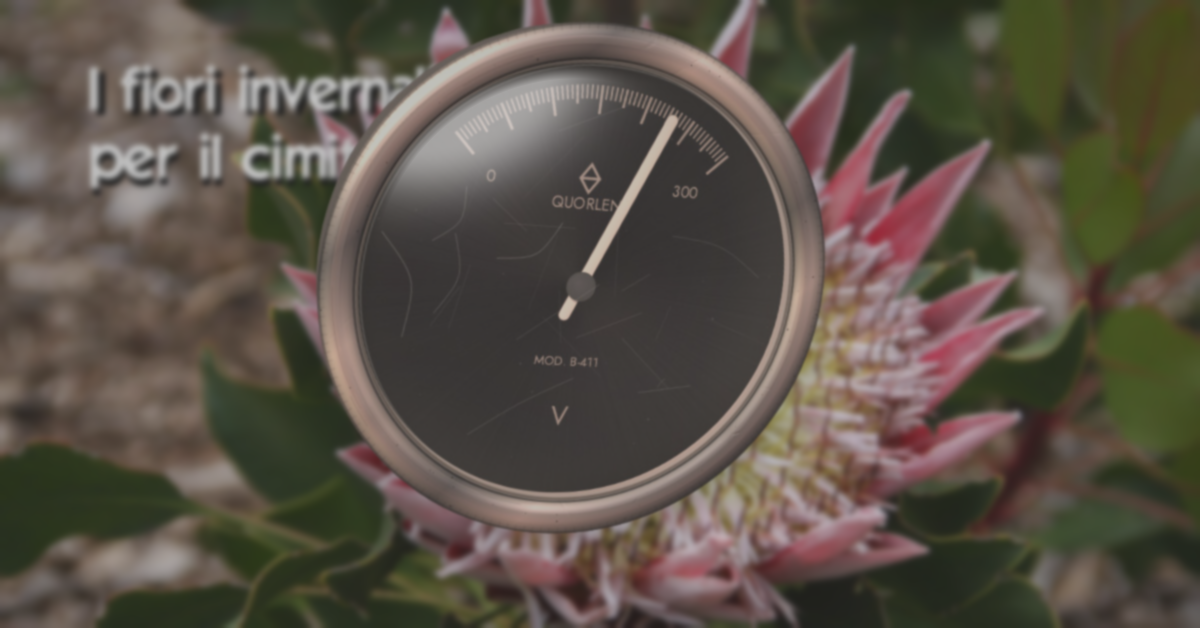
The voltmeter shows 225V
